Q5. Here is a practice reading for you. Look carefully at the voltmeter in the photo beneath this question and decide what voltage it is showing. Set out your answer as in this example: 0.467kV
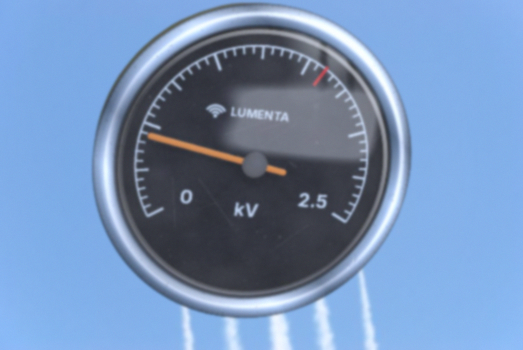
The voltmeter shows 0.45kV
